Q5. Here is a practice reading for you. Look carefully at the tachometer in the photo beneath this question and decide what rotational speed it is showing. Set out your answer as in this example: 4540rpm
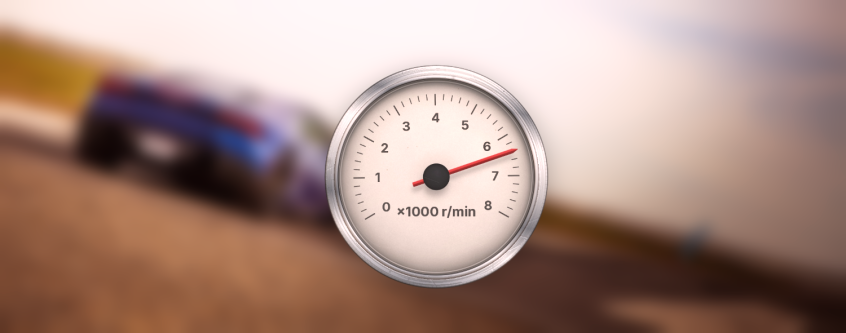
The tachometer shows 6400rpm
